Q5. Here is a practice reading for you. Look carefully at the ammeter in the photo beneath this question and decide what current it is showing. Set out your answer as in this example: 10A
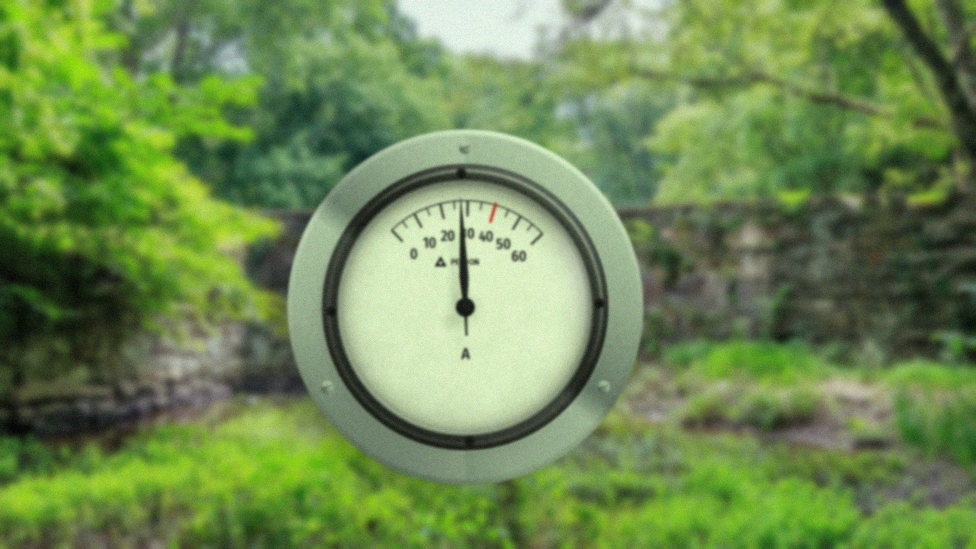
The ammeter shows 27.5A
